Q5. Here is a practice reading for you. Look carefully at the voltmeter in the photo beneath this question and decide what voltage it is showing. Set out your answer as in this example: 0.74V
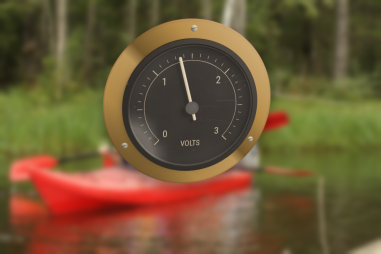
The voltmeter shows 1.35V
